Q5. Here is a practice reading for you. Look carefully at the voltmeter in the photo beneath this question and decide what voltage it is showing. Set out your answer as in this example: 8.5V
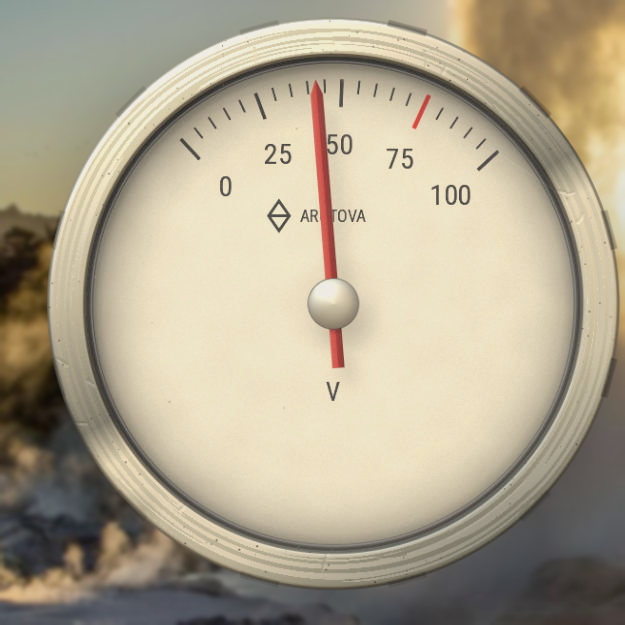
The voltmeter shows 42.5V
